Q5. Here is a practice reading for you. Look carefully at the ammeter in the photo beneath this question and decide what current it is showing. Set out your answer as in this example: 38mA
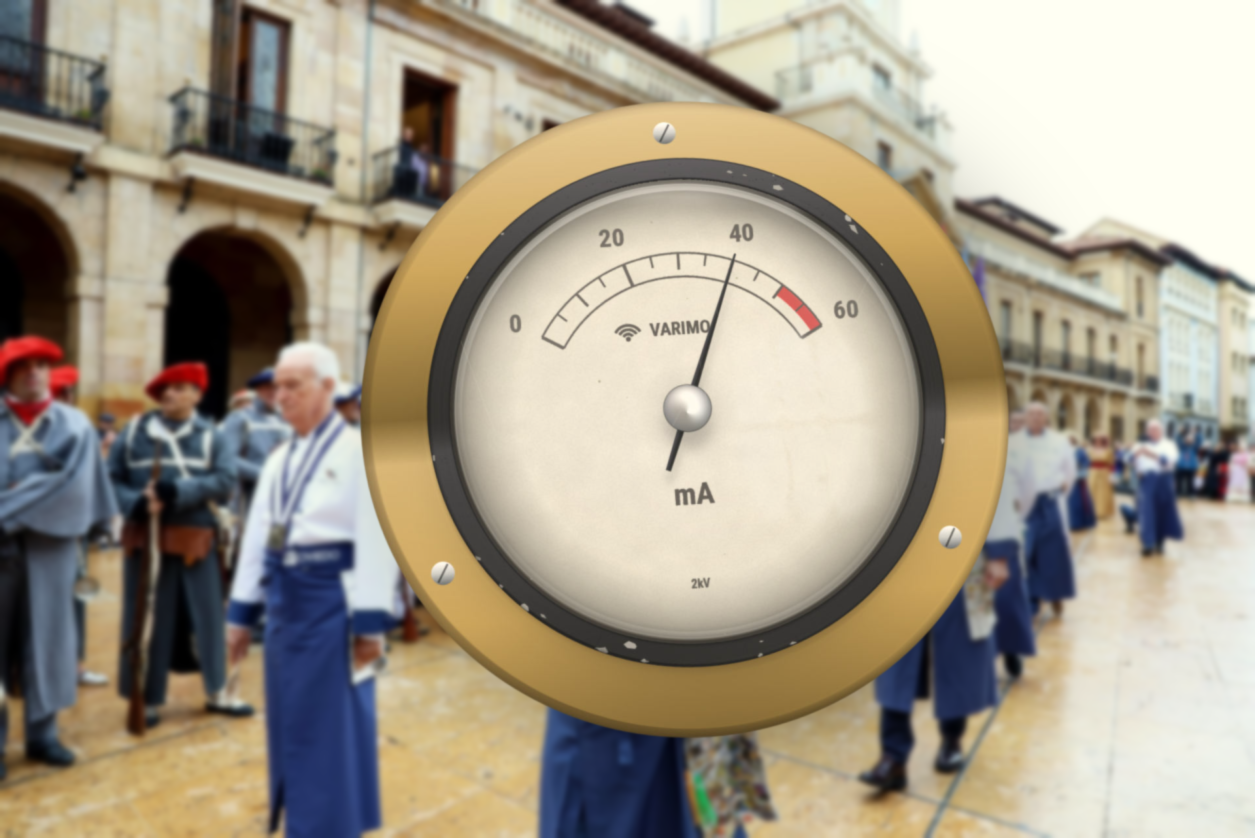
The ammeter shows 40mA
